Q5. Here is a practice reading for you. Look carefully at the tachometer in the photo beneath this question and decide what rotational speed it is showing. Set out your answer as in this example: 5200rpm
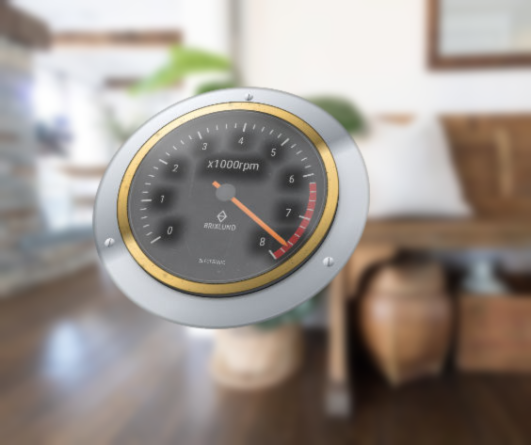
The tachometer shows 7700rpm
